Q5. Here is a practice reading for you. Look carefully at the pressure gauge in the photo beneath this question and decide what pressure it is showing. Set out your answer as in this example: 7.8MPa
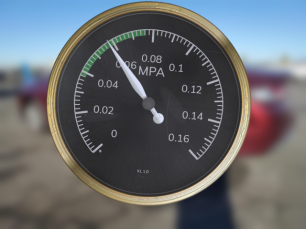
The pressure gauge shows 0.058MPa
